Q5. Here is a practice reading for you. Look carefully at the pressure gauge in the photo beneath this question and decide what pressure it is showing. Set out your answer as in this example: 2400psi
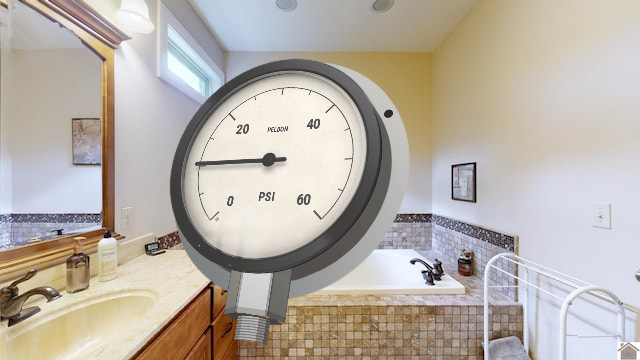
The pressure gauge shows 10psi
